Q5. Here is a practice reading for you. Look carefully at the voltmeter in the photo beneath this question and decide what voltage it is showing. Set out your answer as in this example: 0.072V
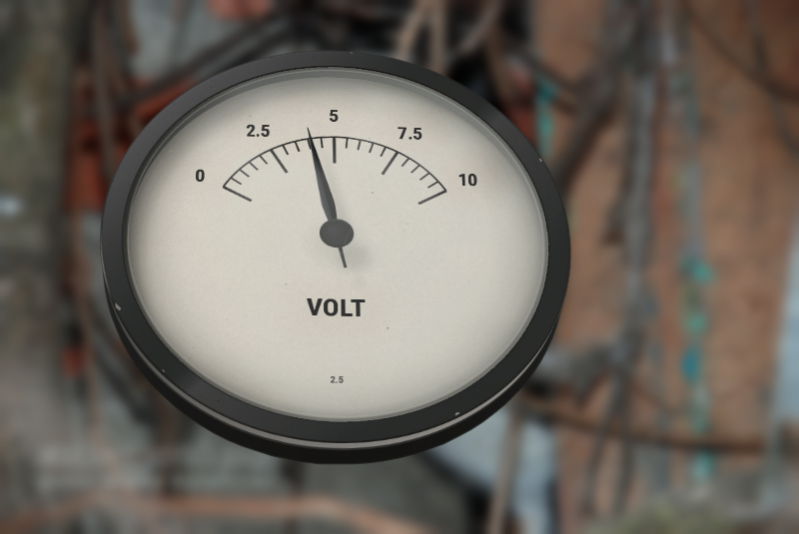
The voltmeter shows 4V
